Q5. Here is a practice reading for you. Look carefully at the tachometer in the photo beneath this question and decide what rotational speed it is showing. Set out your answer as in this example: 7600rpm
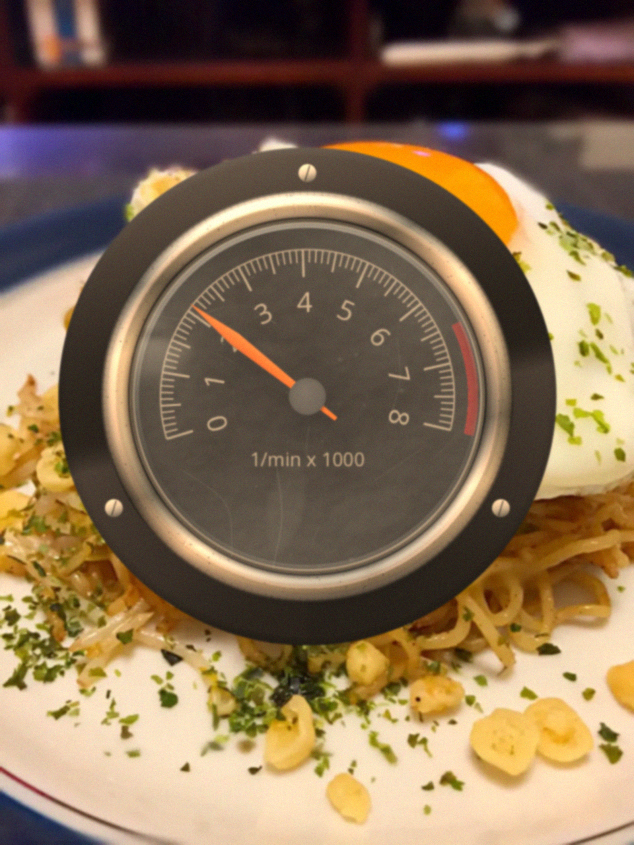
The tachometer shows 2100rpm
